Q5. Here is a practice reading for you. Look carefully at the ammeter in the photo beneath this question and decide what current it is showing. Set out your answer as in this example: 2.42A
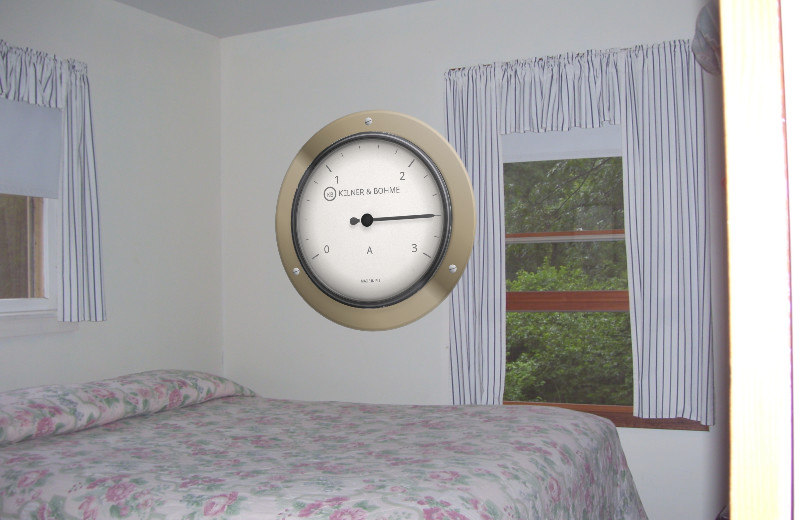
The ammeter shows 2.6A
